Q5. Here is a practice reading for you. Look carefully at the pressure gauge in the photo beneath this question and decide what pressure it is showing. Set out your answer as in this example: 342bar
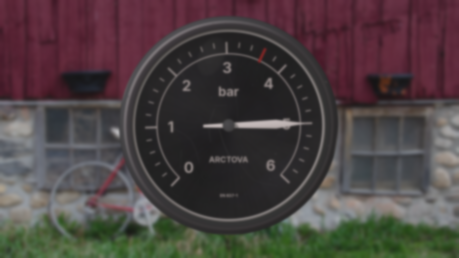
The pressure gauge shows 5bar
